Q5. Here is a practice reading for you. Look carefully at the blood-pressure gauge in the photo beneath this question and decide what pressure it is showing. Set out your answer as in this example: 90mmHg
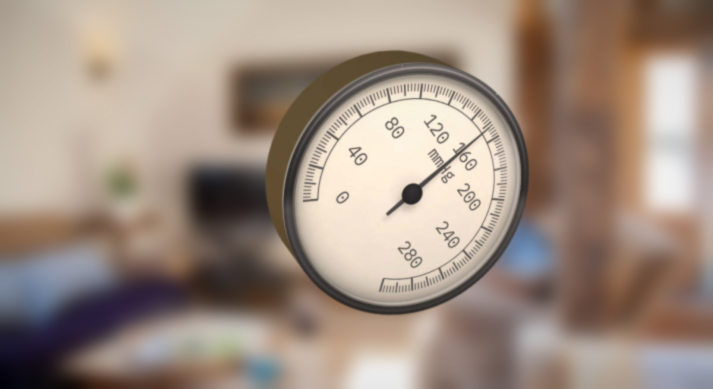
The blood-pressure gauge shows 150mmHg
